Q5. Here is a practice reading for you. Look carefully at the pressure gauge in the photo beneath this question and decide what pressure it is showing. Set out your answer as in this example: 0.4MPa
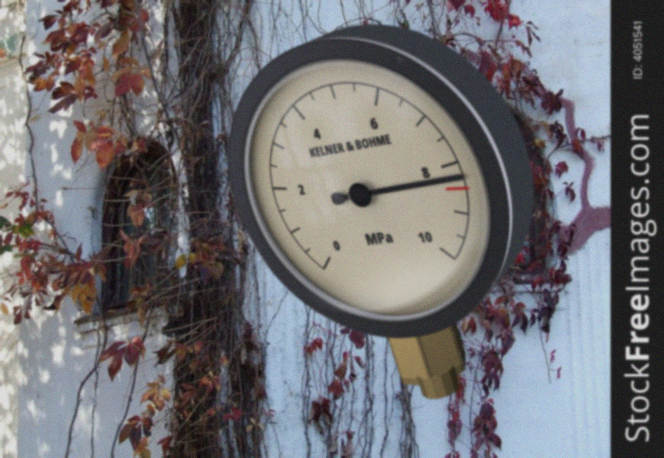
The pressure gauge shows 8.25MPa
